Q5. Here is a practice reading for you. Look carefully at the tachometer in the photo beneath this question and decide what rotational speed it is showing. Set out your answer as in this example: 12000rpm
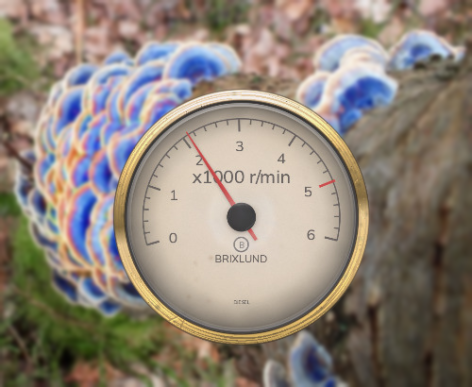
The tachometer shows 2100rpm
